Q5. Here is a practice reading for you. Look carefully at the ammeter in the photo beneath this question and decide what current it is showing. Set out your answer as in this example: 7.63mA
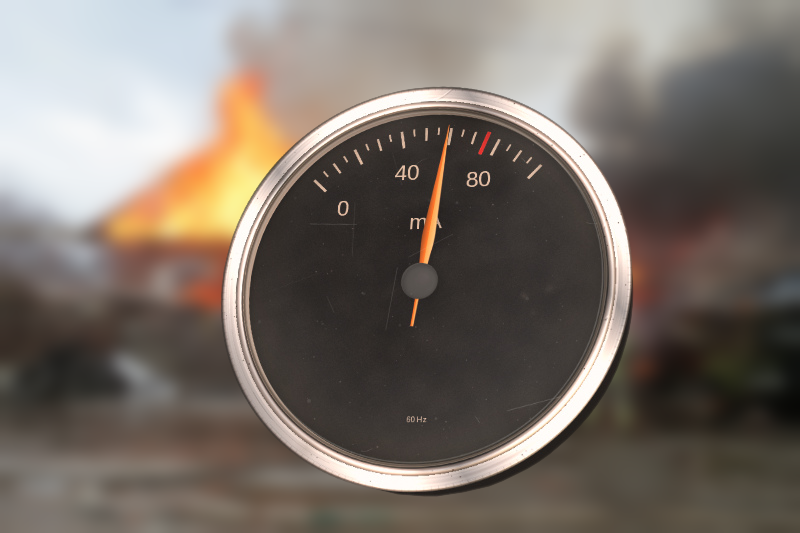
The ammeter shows 60mA
